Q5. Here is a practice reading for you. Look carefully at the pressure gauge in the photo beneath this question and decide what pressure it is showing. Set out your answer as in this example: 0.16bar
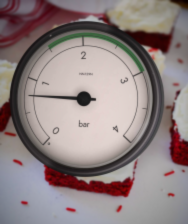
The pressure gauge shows 0.75bar
